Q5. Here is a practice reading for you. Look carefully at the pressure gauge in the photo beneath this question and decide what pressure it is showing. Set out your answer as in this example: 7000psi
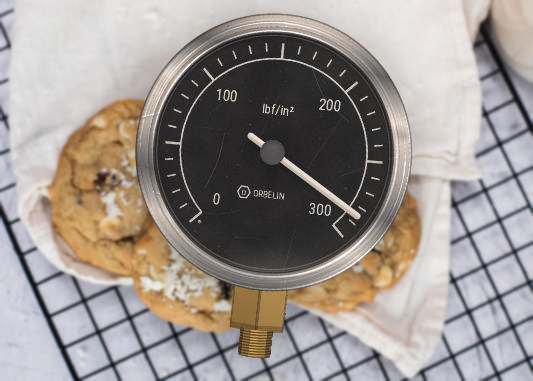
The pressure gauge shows 285psi
